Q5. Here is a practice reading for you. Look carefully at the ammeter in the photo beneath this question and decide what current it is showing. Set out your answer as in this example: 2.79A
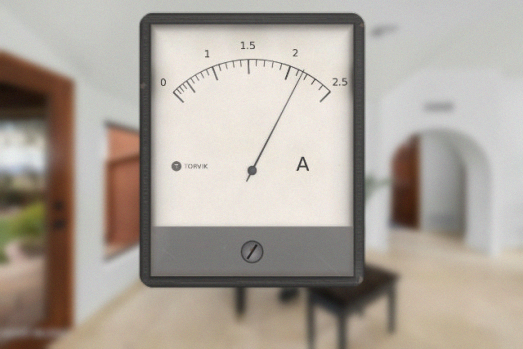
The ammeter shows 2.15A
